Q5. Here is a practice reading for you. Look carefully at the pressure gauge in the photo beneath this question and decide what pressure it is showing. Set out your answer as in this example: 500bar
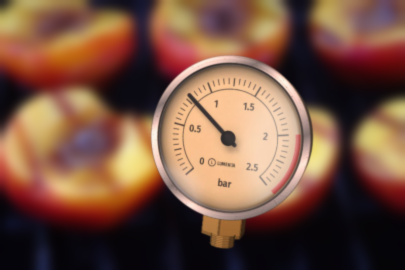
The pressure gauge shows 0.8bar
